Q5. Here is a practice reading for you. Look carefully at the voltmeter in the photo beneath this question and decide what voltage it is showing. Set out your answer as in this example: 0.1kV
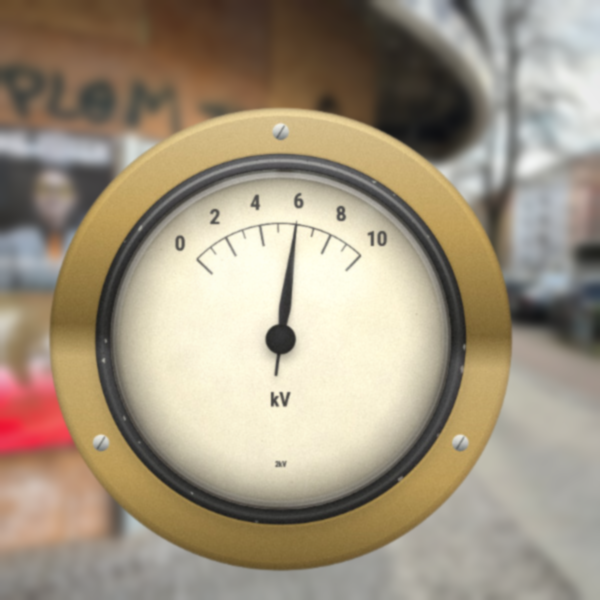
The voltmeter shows 6kV
